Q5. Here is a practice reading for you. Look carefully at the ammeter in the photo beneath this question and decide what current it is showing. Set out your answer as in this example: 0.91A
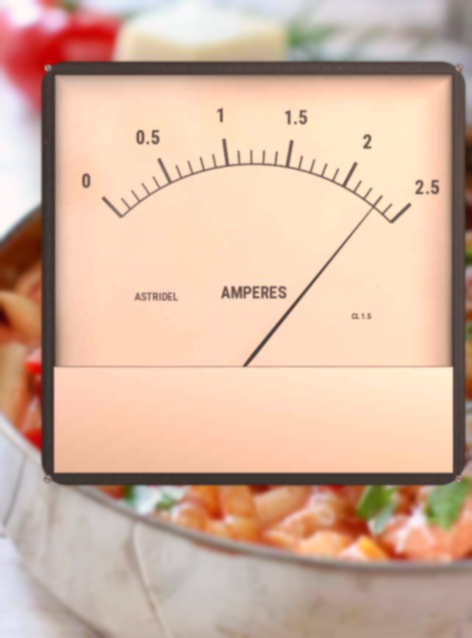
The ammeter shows 2.3A
